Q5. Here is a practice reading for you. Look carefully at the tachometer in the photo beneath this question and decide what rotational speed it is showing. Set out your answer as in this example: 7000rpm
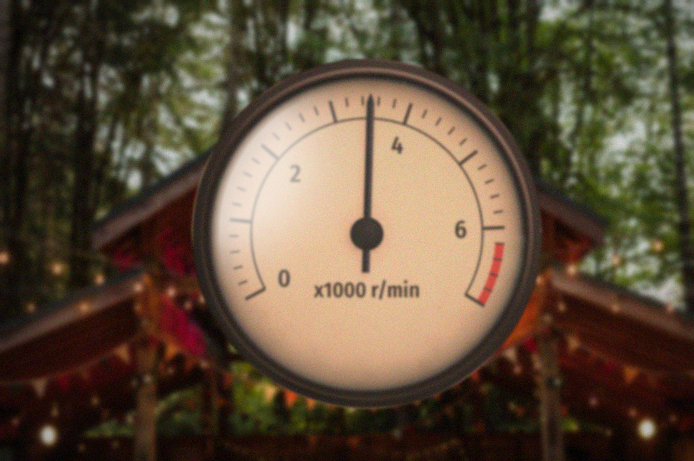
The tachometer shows 3500rpm
